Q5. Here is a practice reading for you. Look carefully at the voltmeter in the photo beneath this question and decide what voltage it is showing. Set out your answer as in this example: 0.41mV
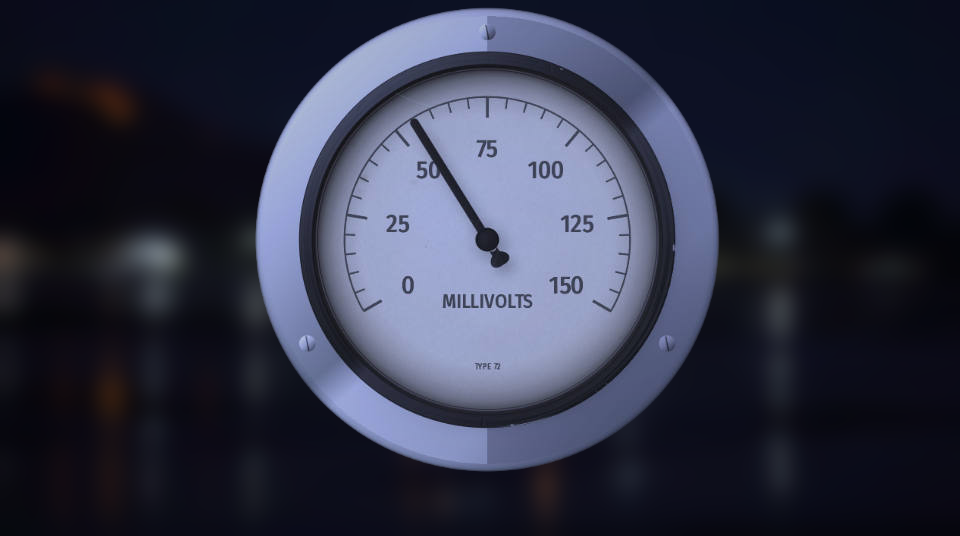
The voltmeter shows 55mV
